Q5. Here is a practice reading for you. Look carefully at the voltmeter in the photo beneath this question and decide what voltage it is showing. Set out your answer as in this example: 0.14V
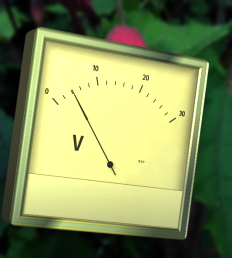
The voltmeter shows 4V
